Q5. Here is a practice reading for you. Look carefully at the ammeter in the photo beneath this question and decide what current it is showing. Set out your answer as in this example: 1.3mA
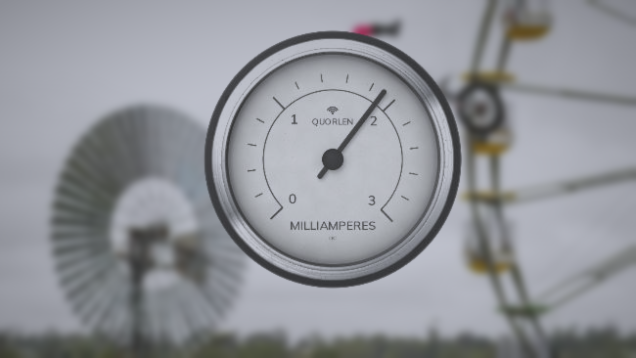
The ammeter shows 1.9mA
